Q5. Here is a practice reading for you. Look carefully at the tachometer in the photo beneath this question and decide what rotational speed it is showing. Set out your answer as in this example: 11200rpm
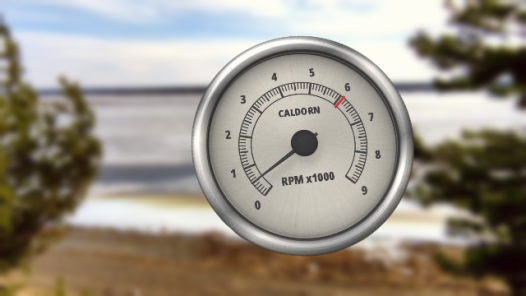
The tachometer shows 500rpm
